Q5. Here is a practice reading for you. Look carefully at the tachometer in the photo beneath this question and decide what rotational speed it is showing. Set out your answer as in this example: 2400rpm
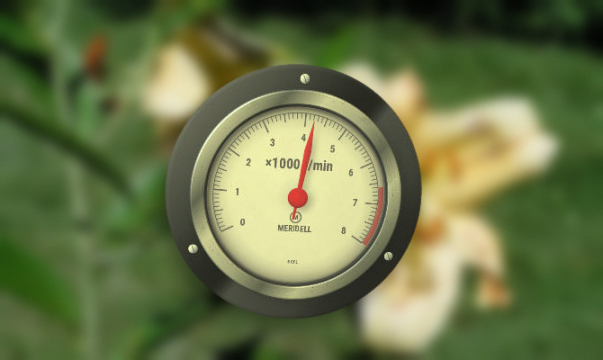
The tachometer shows 4200rpm
